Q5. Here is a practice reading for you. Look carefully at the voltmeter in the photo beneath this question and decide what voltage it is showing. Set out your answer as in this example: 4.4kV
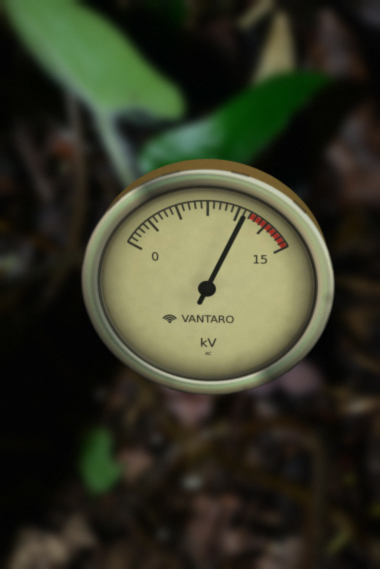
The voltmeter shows 10.5kV
